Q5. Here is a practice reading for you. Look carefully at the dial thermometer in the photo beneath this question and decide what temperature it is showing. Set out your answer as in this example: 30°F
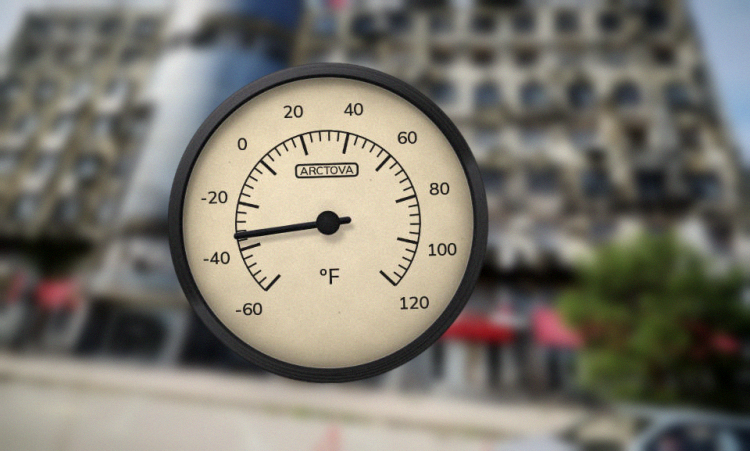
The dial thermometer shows -34°F
